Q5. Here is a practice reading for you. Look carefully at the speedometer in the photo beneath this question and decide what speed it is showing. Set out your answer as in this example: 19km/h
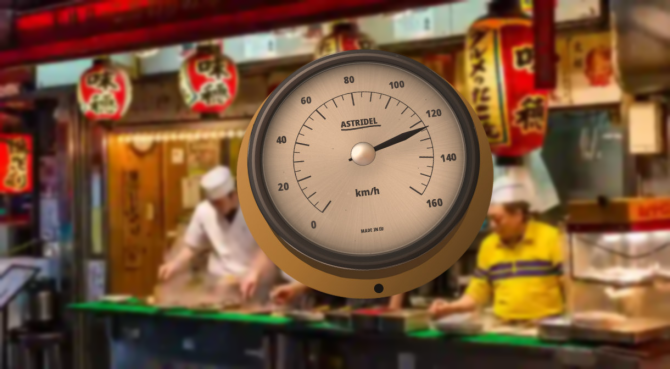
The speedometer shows 125km/h
